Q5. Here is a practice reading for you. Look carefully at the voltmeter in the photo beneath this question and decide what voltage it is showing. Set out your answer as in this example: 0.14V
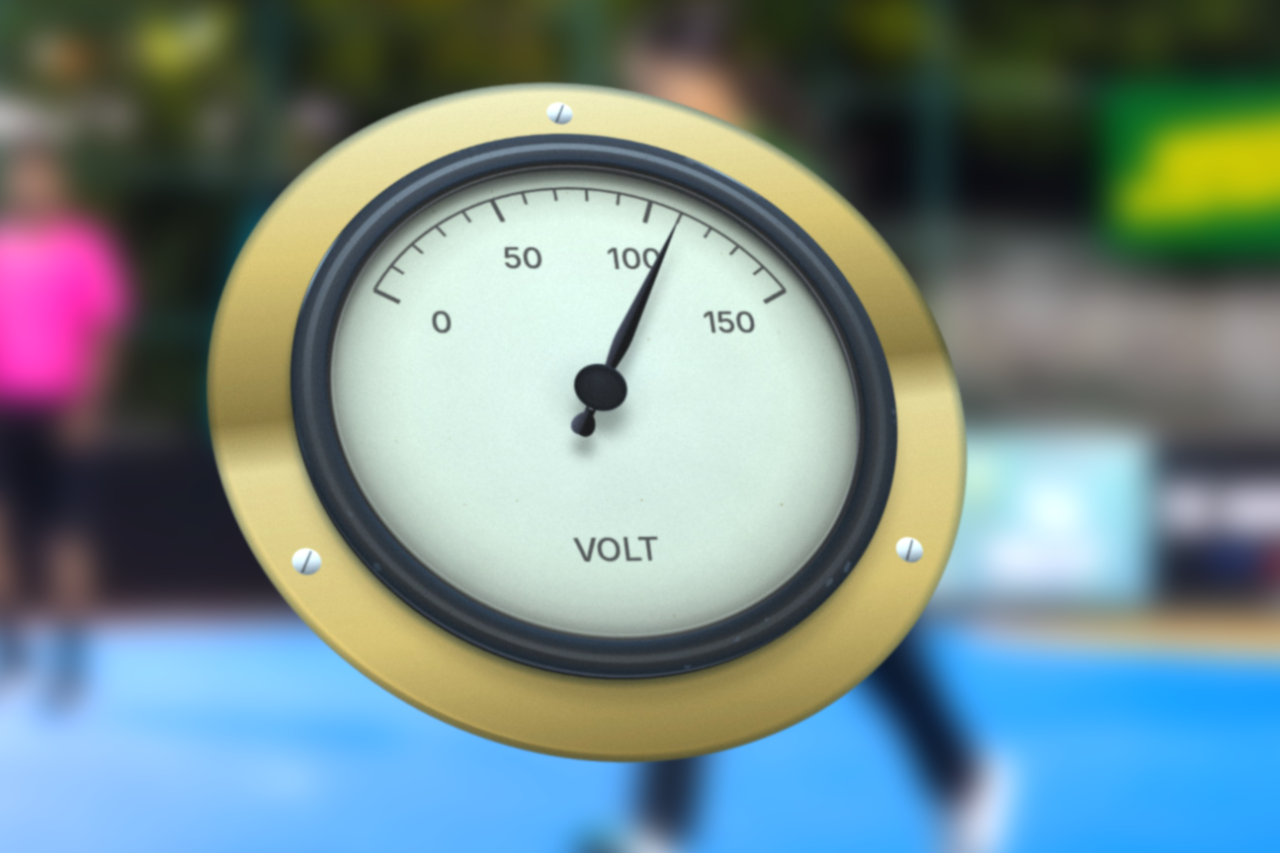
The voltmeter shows 110V
